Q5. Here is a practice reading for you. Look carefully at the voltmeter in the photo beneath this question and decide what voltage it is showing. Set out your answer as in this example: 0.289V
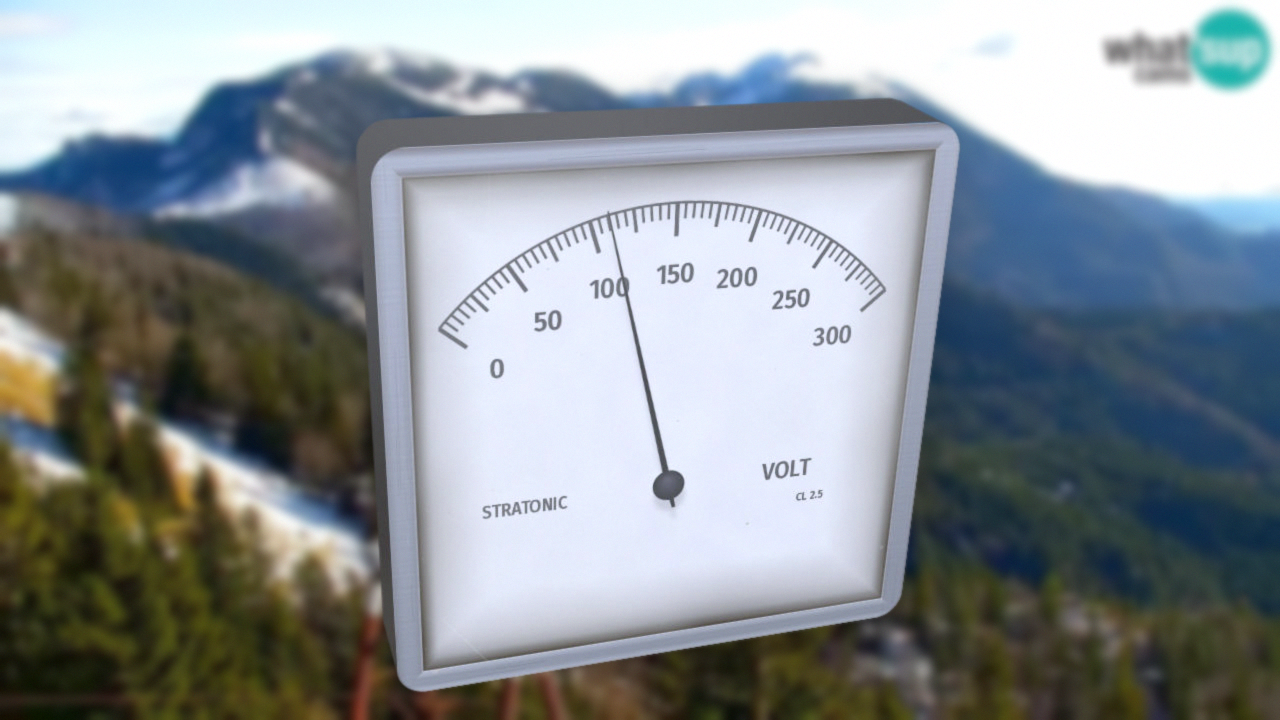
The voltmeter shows 110V
